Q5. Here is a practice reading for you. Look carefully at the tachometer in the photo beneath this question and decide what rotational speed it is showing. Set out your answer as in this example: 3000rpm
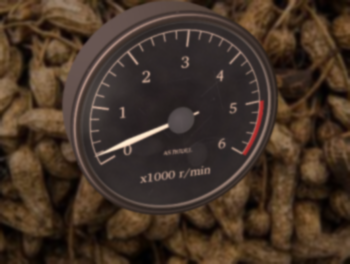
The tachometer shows 200rpm
